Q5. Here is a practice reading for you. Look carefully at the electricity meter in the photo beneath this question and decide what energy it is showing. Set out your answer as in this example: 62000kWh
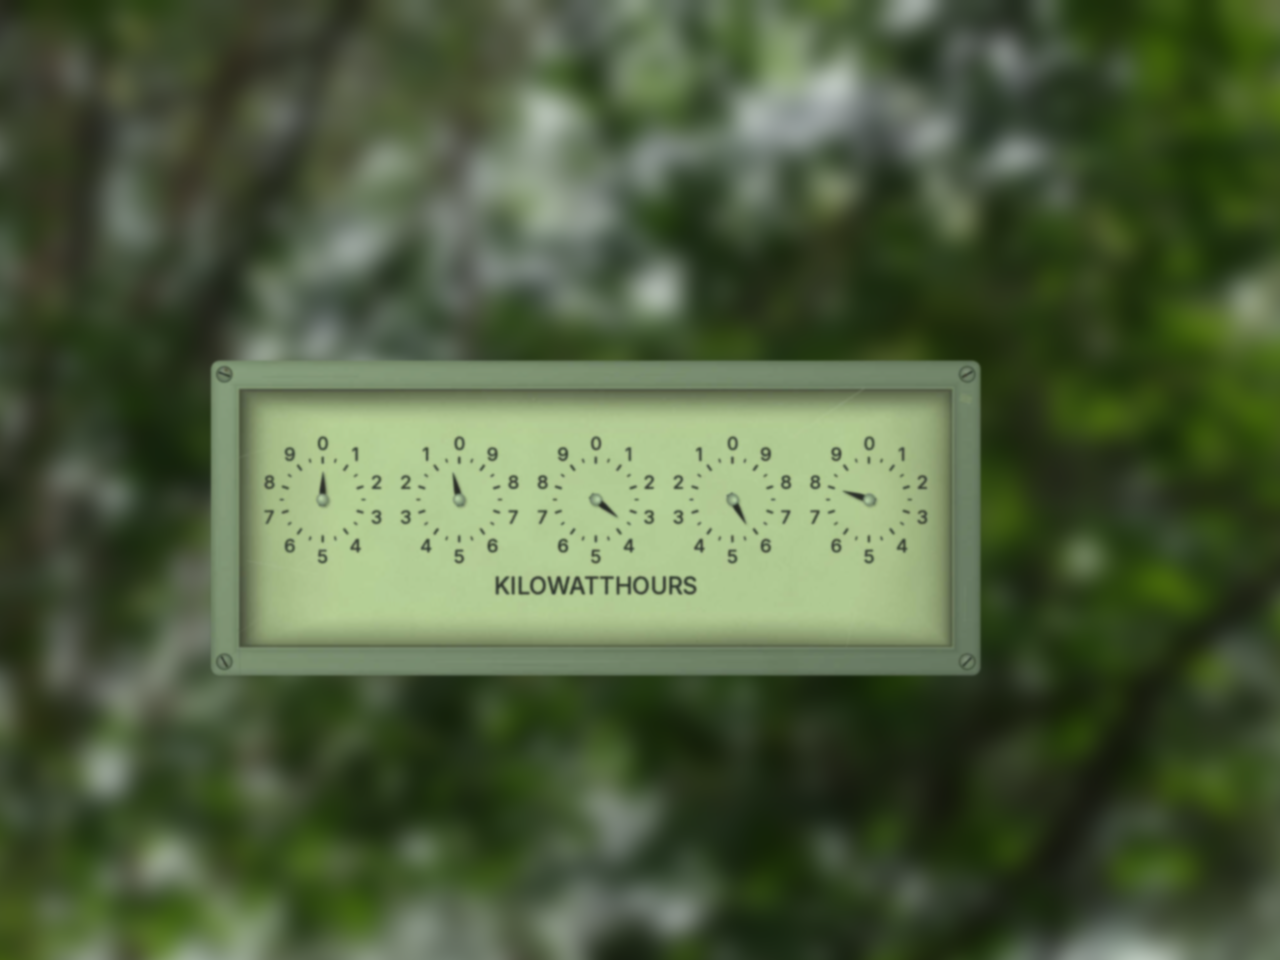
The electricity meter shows 358kWh
